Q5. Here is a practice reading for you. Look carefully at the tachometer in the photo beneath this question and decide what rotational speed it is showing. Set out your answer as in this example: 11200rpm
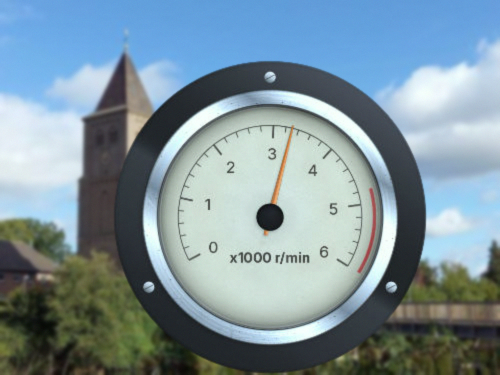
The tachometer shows 3300rpm
